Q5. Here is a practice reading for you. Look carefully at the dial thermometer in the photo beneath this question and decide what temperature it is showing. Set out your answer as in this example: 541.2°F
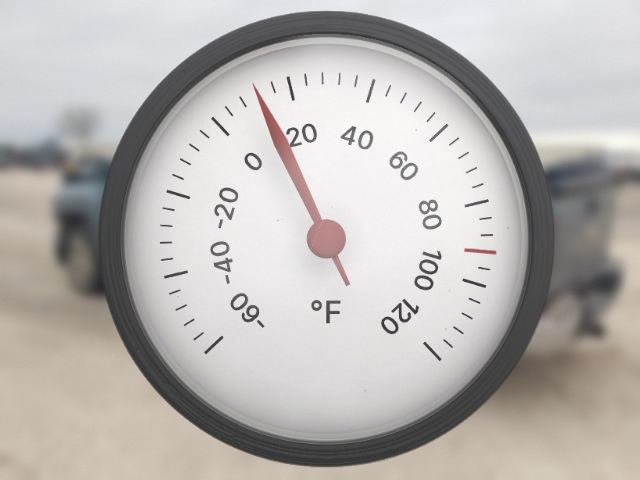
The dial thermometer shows 12°F
